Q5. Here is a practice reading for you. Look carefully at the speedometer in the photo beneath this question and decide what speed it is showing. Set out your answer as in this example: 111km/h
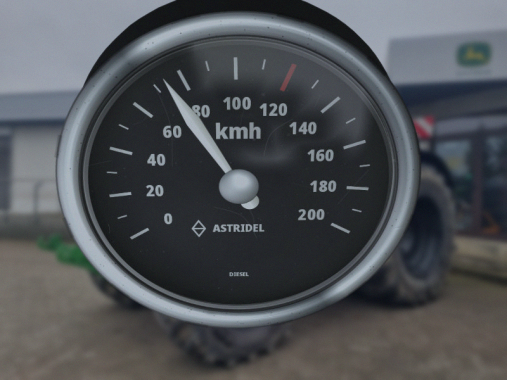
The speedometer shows 75km/h
